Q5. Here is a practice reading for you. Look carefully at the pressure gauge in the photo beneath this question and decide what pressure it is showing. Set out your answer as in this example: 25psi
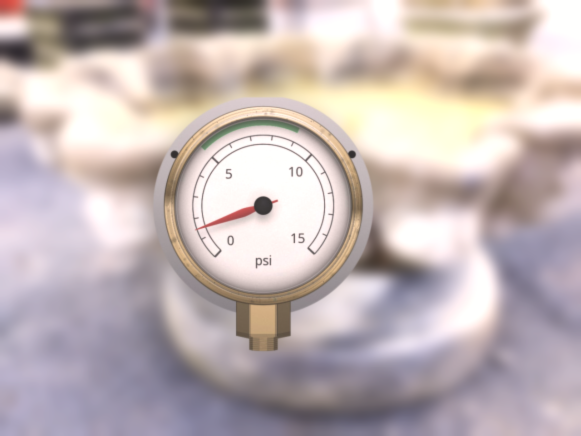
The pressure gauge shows 1.5psi
